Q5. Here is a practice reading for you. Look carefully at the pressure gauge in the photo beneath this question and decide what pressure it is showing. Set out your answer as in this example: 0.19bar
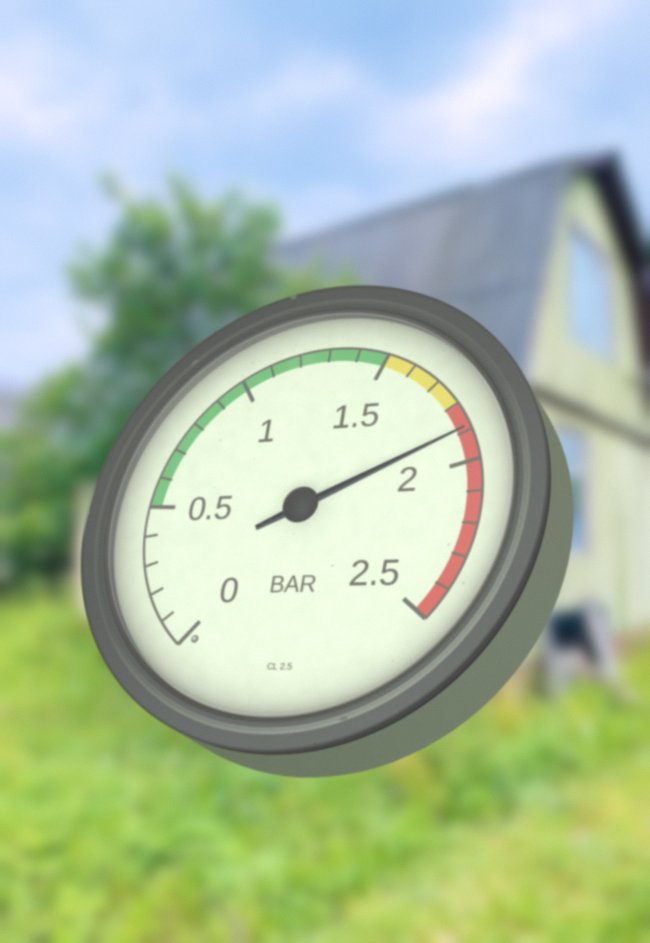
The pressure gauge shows 1.9bar
